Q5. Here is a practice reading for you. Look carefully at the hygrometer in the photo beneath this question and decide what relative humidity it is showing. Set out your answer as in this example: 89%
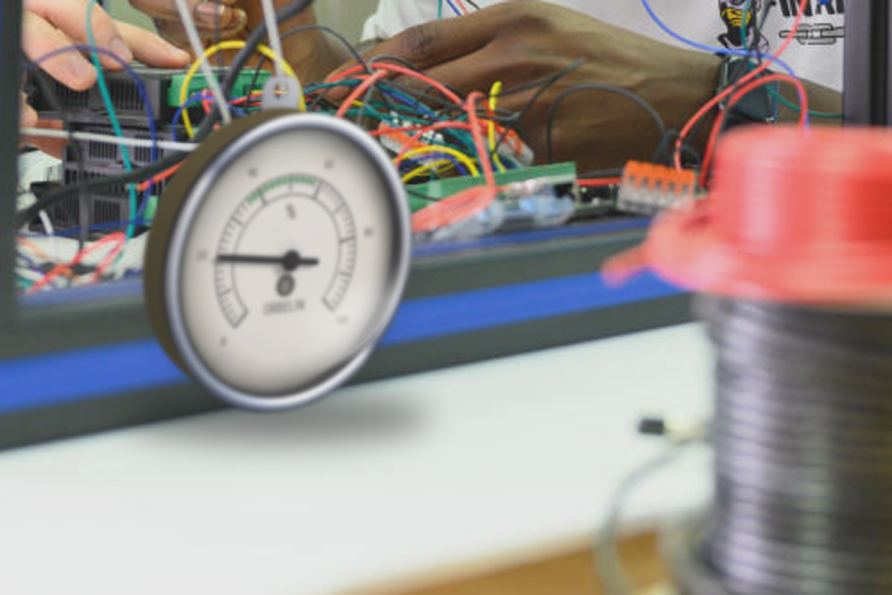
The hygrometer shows 20%
